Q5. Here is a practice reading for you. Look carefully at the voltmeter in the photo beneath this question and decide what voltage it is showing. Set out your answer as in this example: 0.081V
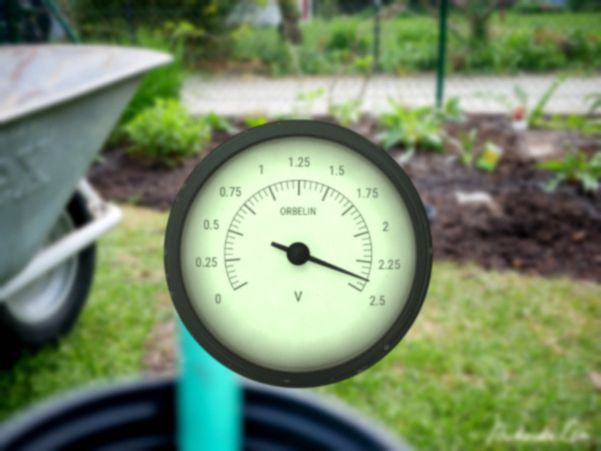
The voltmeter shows 2.4V
